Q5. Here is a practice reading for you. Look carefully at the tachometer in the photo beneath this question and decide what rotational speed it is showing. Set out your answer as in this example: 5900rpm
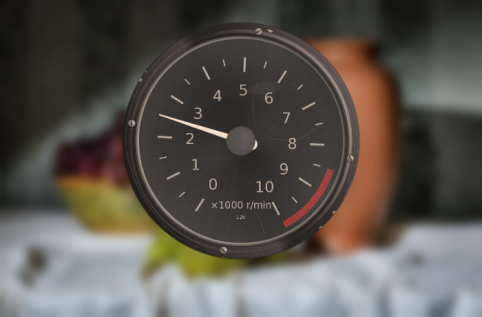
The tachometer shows 2500rpm
